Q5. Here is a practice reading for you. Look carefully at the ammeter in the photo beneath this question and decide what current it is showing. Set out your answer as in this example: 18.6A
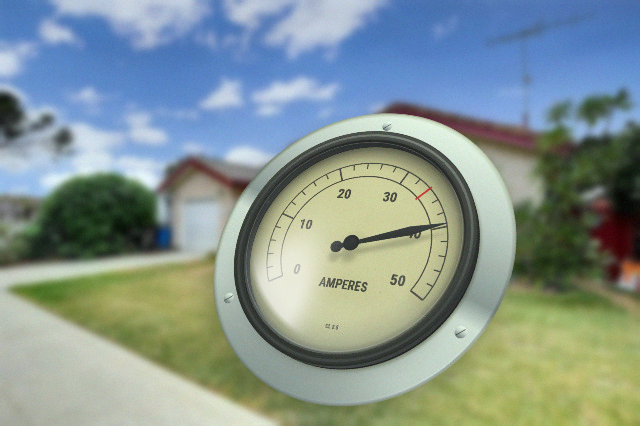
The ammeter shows 40A
